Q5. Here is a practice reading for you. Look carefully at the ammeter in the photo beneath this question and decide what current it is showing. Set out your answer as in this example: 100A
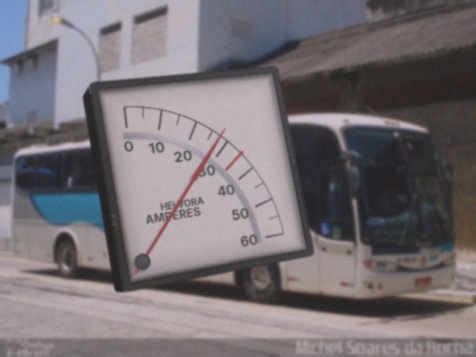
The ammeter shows 27.5A
